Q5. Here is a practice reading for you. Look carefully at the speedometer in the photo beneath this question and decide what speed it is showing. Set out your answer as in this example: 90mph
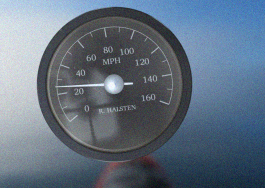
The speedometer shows 25mph
